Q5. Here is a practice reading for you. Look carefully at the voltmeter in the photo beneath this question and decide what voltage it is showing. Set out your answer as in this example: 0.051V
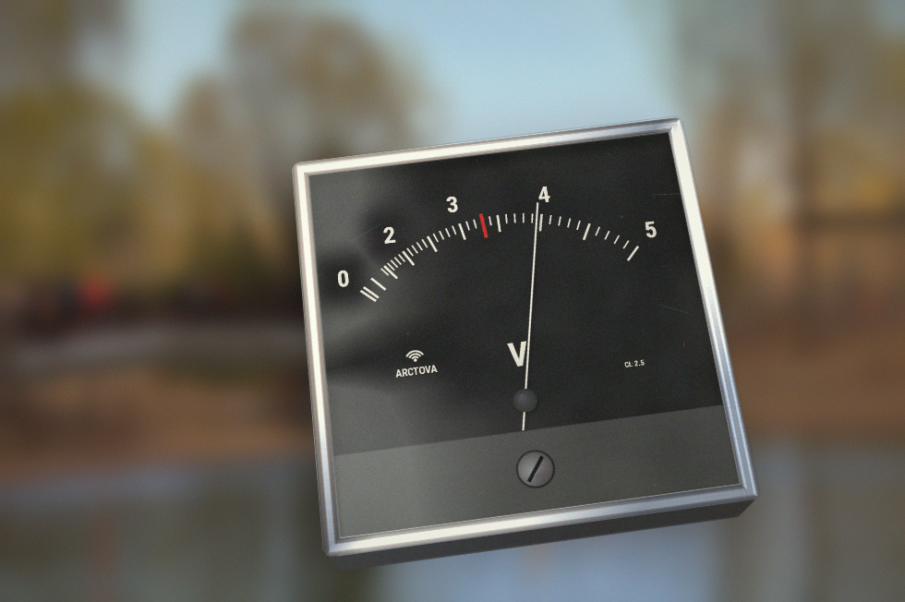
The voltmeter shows 3.95V
